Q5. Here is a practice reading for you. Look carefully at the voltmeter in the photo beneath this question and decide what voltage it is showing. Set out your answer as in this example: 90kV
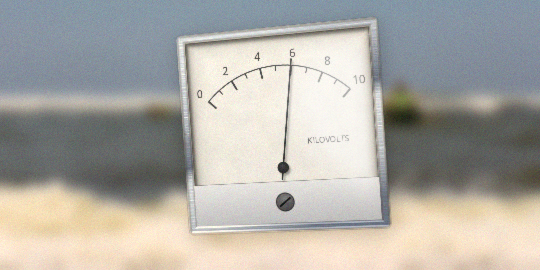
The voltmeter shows 6kV
